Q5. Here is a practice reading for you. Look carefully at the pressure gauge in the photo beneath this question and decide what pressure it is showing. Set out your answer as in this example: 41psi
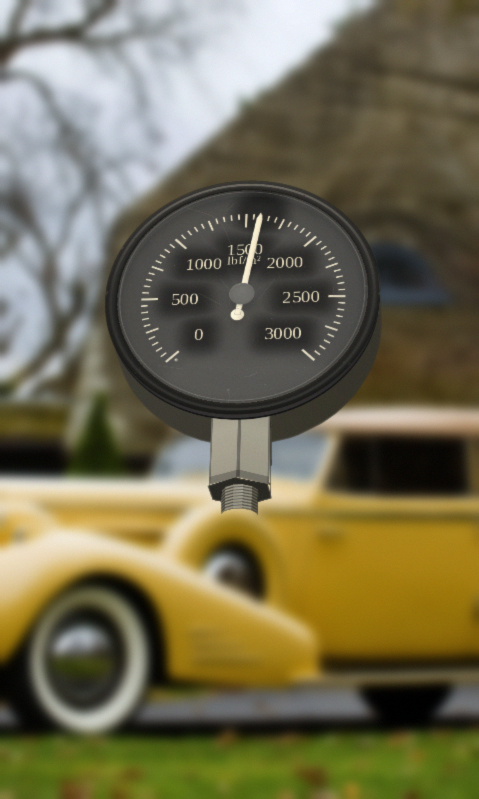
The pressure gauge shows 1600psi
